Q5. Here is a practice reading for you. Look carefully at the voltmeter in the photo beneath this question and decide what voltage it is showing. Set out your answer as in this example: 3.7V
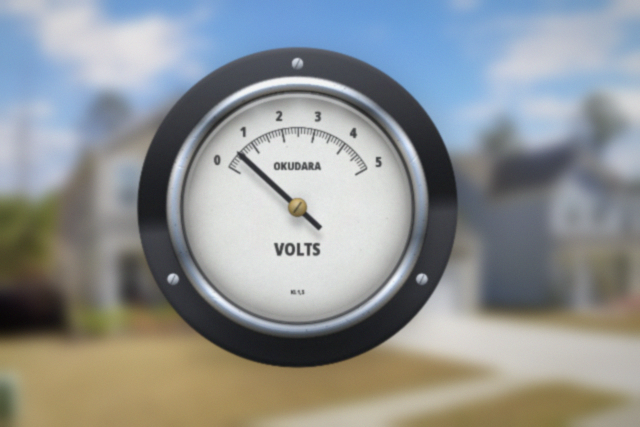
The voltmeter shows 0.5V
